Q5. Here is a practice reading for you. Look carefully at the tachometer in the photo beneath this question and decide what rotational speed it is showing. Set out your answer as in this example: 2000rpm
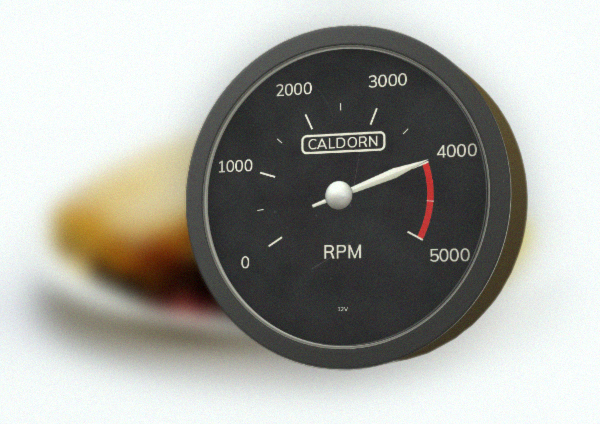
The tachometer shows 4000rpm
